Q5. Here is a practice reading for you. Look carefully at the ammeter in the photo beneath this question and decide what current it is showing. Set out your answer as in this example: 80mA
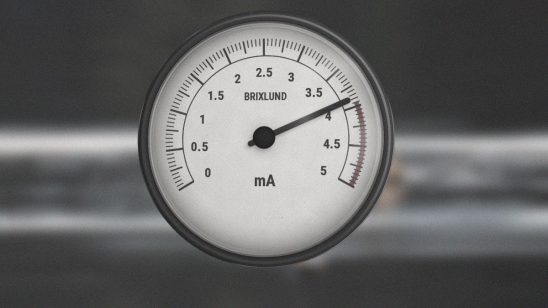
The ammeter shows 3.9mA
